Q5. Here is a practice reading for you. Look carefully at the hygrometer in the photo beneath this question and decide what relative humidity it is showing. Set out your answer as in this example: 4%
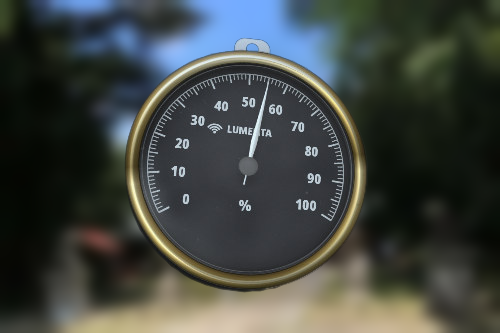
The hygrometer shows 55%
